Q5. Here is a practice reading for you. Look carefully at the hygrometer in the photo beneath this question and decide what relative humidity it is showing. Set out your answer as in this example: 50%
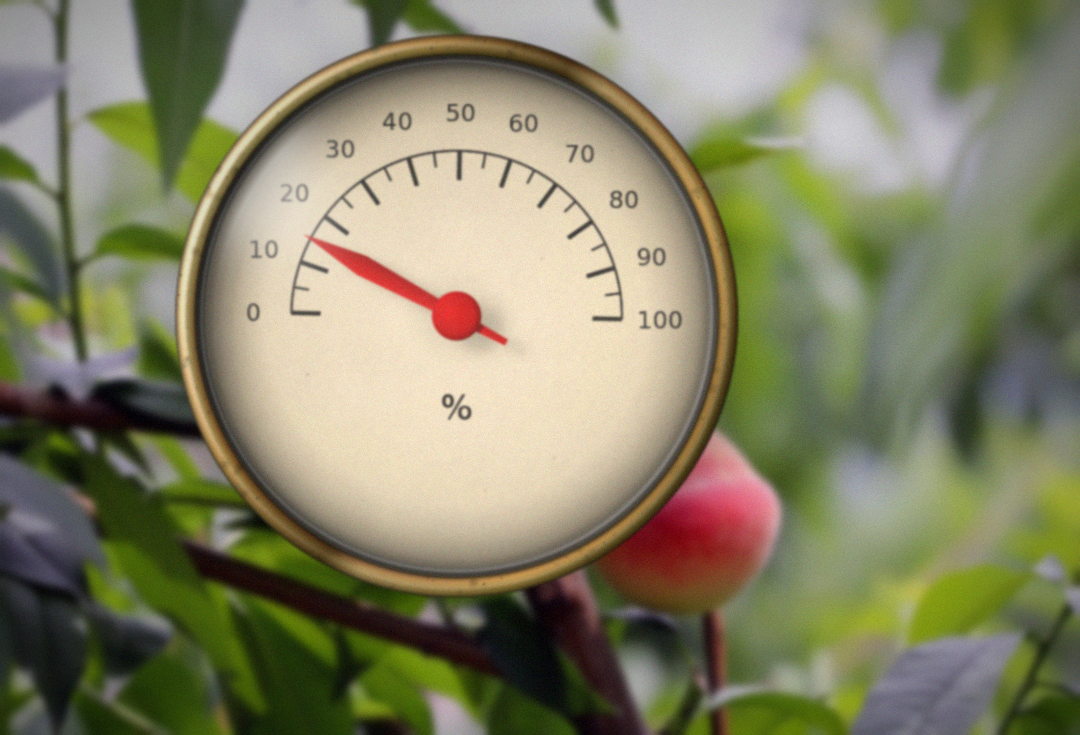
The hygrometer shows 15%
